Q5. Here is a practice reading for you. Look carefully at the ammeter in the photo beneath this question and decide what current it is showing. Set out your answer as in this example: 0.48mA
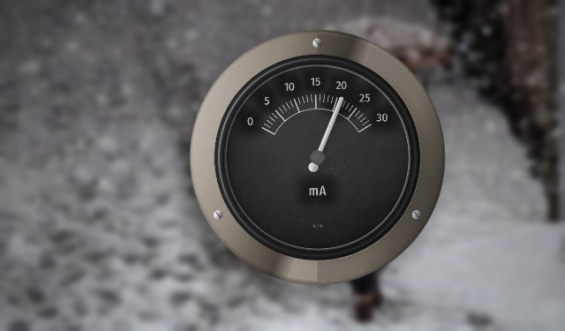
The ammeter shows 21mA
